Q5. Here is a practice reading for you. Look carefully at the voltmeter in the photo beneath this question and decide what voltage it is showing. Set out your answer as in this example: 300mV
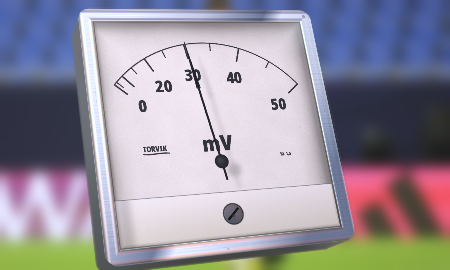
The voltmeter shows 30mV
